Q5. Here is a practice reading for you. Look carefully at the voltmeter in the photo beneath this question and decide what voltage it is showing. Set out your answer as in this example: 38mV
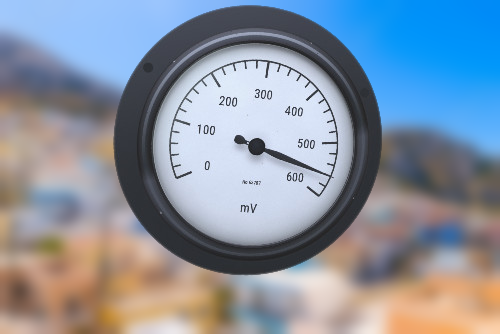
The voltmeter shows 560mV
